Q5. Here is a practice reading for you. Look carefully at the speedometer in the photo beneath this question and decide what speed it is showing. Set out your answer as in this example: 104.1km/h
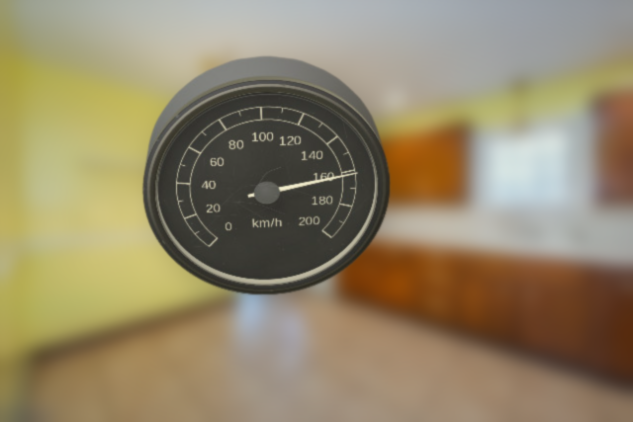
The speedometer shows 160km/h
